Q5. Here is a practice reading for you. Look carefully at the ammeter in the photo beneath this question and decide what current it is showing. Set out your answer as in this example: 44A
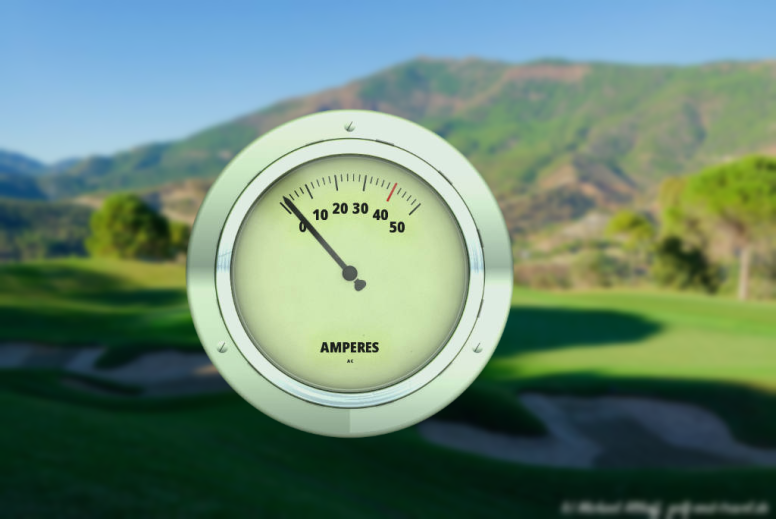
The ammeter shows 2A
